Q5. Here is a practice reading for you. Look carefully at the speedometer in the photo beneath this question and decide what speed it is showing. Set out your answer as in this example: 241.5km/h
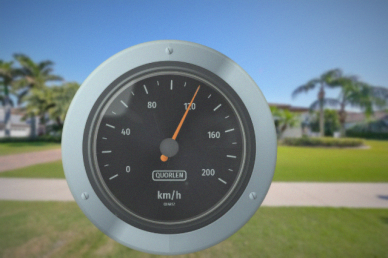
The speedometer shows 120km/h
